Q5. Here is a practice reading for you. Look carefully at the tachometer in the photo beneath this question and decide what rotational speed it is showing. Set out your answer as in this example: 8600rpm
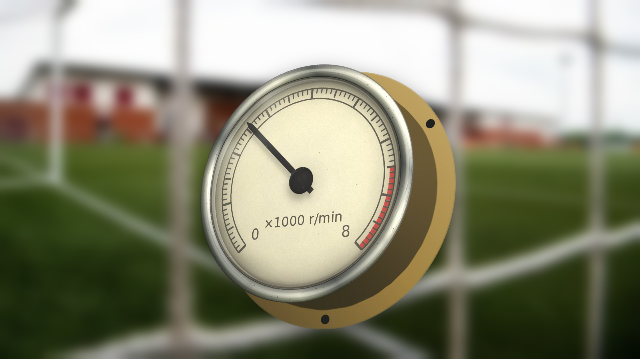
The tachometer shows 2600rpm
